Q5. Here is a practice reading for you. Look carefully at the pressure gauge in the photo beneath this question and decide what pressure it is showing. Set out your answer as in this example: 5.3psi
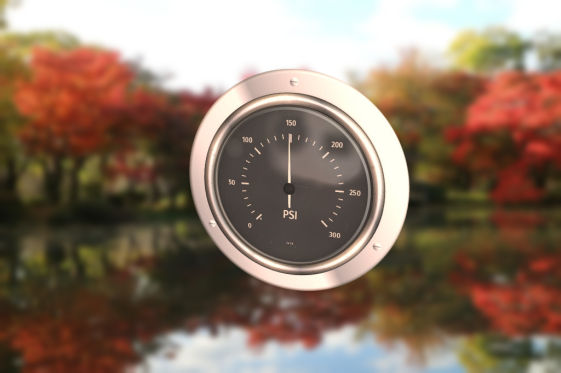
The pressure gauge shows 150psi
